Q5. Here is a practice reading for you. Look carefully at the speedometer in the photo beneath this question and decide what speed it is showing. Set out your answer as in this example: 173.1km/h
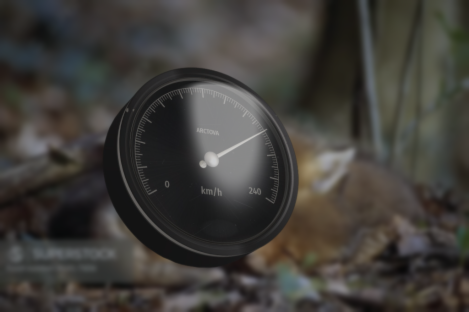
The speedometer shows 180km/h
